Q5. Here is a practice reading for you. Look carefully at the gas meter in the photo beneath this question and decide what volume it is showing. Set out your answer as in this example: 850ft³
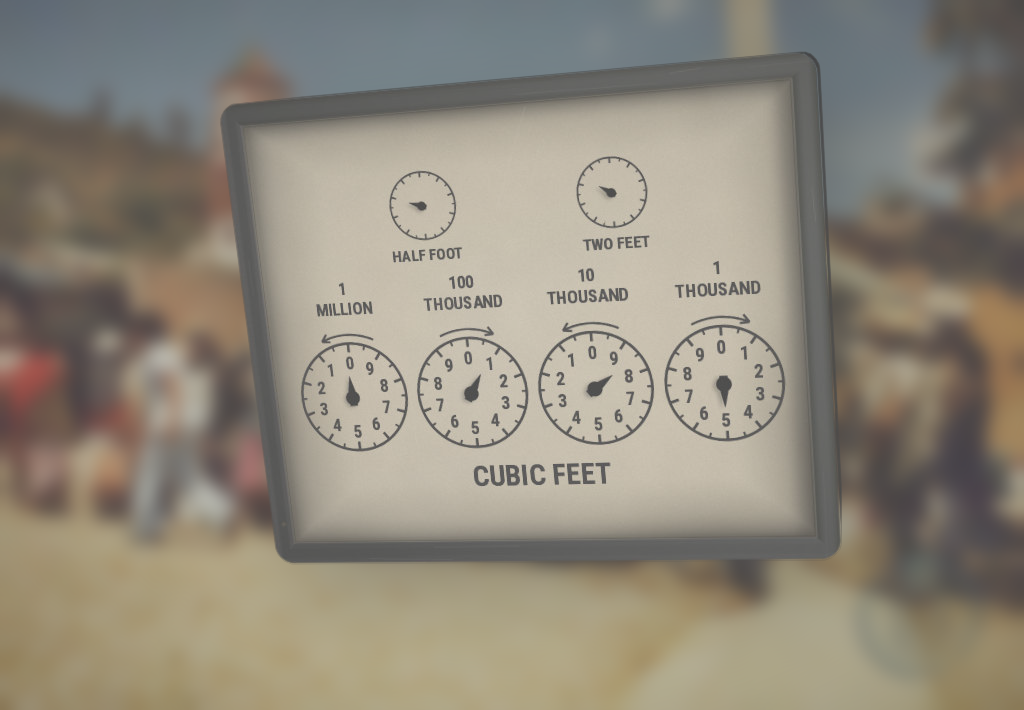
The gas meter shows 8500ft³
